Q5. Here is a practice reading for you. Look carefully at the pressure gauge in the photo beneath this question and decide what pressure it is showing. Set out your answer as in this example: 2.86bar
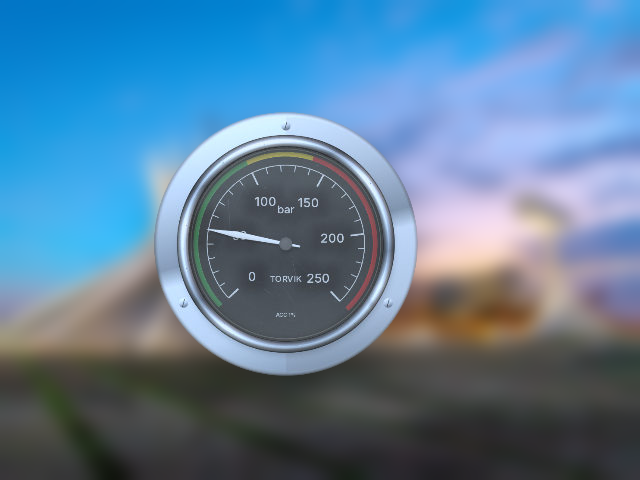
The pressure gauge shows 50bar
